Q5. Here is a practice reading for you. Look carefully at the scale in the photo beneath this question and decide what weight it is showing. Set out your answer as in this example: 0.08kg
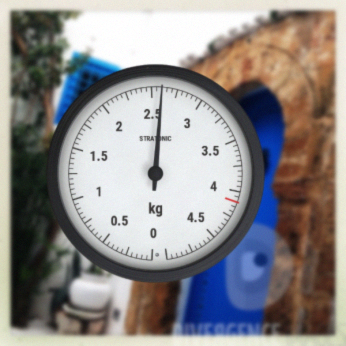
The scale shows 2.6kg
